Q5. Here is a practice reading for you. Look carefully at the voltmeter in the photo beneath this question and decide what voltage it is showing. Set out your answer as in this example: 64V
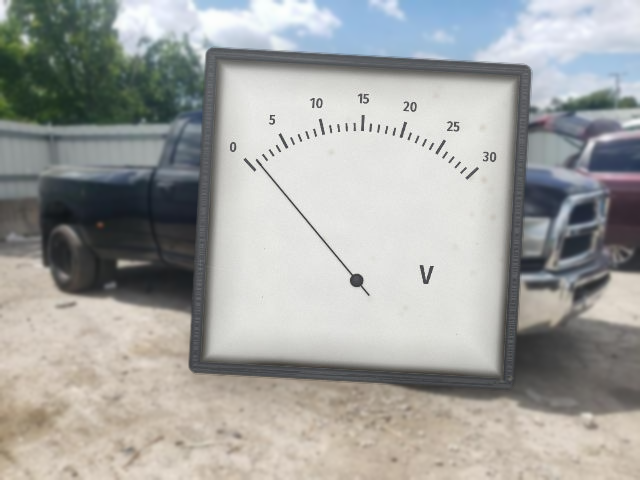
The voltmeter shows 1V
